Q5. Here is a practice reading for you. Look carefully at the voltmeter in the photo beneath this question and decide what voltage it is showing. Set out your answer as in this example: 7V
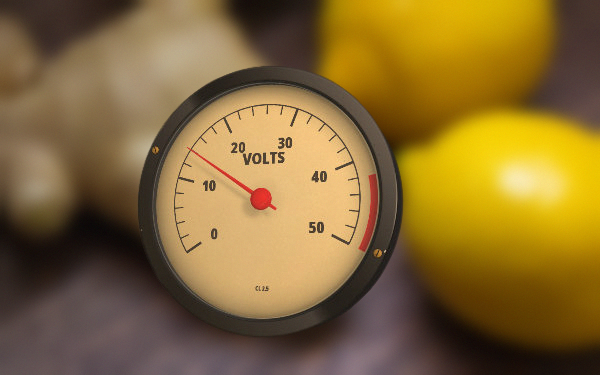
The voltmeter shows 14V
